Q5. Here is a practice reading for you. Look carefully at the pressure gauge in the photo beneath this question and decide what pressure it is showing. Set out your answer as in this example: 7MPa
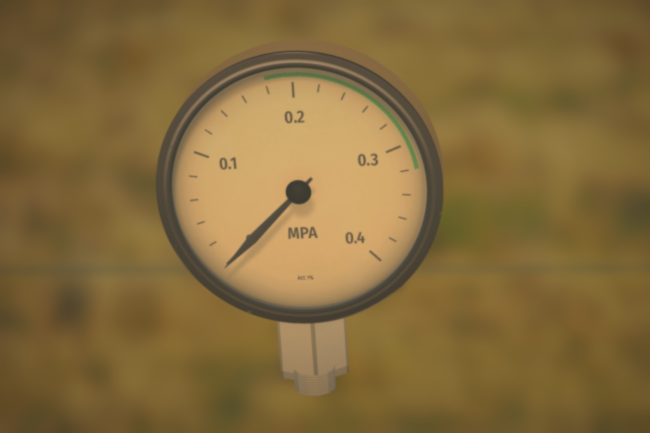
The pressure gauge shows 0MPa
